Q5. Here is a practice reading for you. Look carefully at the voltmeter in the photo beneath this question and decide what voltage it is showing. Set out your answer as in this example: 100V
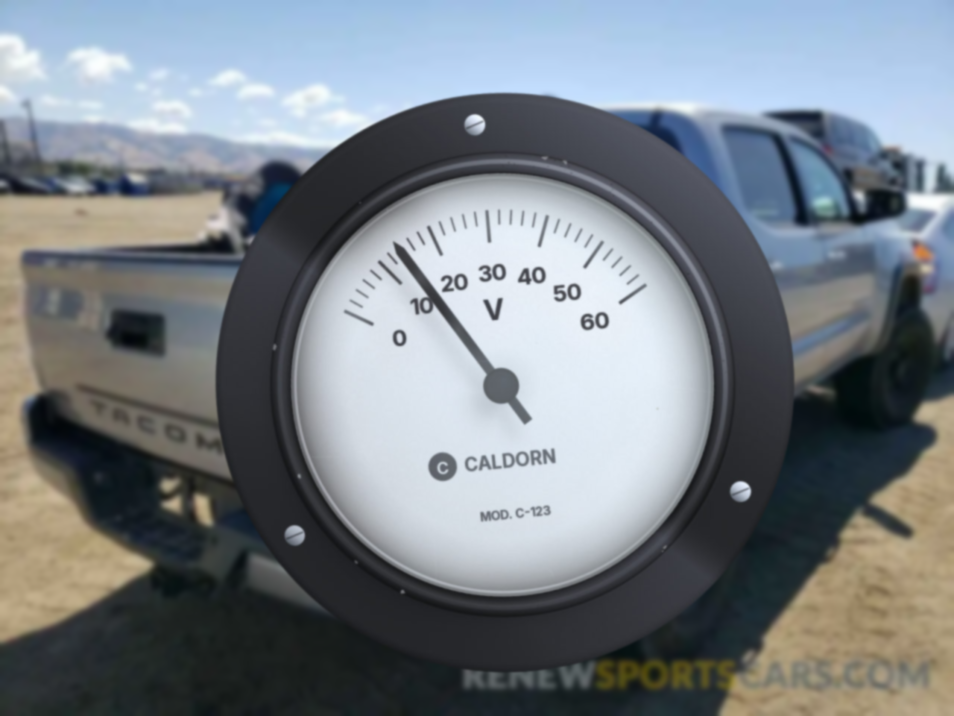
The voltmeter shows 14V
